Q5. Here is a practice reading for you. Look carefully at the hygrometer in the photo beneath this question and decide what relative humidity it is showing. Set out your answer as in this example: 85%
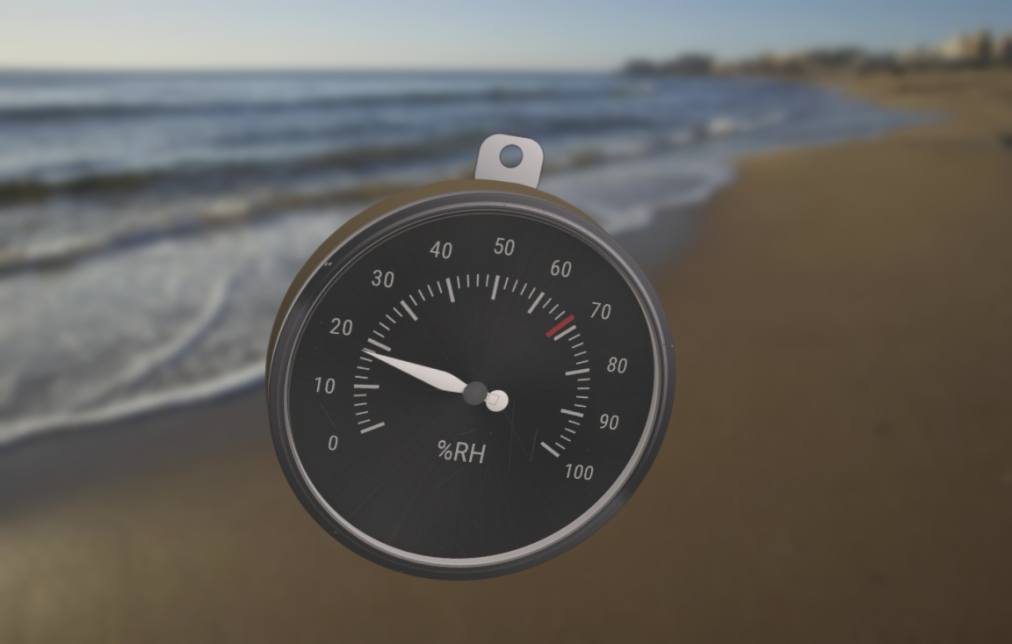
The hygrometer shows 18%
